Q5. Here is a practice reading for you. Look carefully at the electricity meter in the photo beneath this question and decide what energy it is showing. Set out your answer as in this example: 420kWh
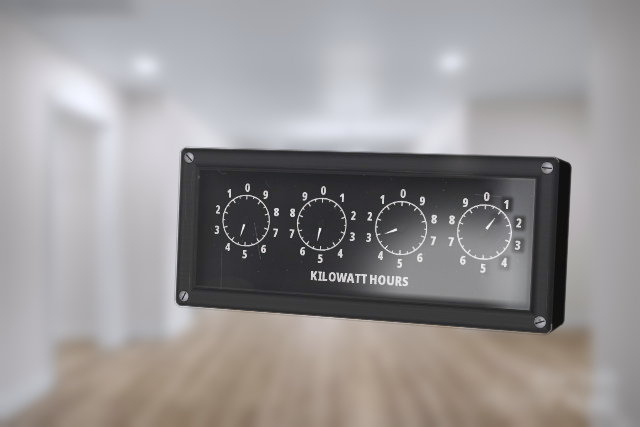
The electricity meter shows 4531kWh
